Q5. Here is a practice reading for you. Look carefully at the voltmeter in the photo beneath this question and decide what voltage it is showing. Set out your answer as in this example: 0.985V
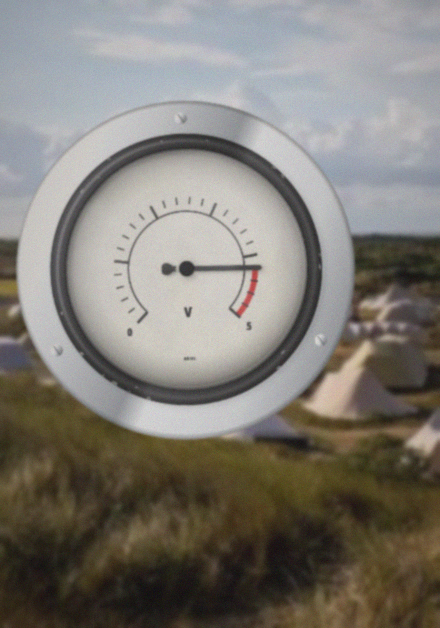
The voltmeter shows 4.2V
